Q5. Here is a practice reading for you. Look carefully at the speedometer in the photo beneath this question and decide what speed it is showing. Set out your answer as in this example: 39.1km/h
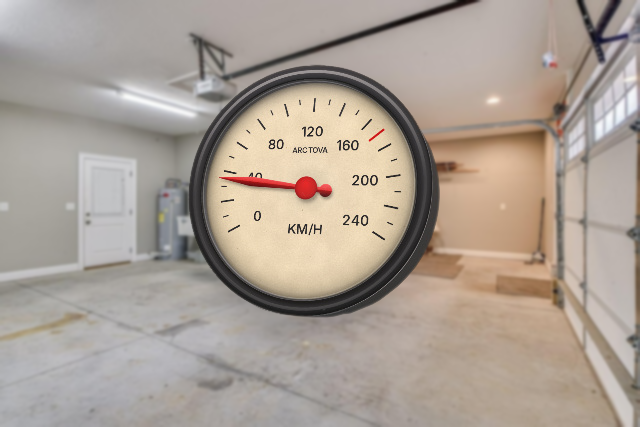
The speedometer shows 35km/h
